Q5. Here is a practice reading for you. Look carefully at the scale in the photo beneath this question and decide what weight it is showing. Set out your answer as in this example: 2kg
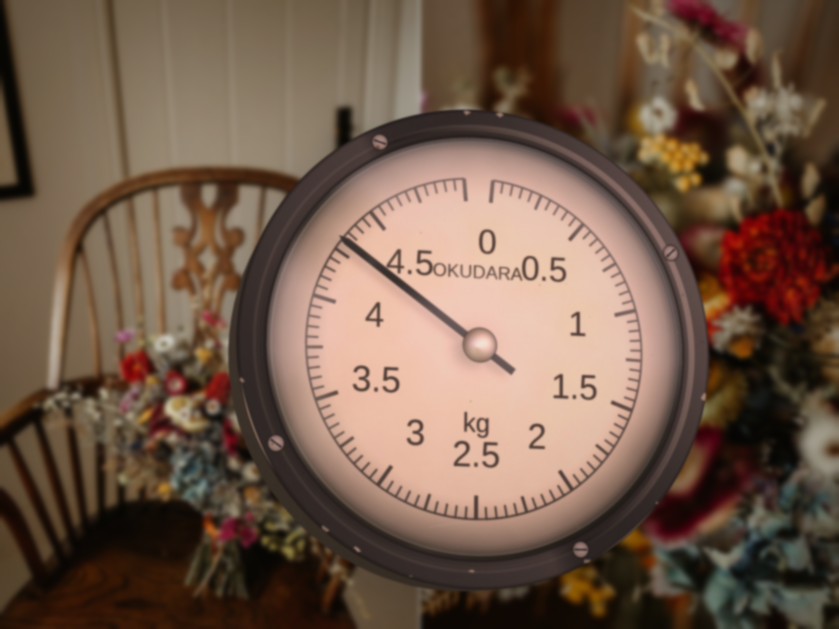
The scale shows 4.3kg
